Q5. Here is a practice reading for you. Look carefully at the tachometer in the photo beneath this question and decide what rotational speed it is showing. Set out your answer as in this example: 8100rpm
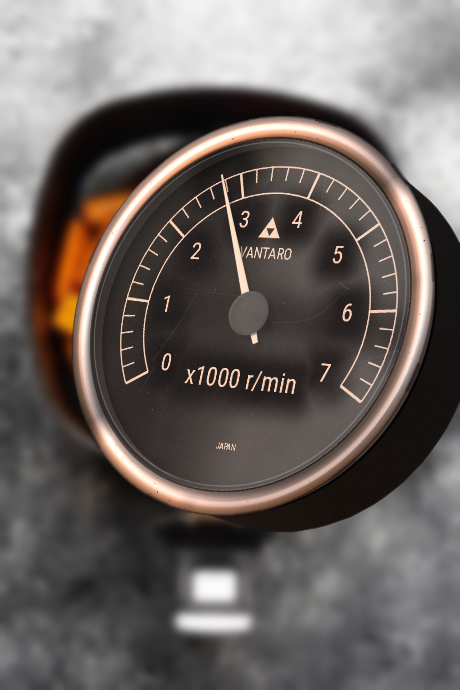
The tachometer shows 2800rpm
